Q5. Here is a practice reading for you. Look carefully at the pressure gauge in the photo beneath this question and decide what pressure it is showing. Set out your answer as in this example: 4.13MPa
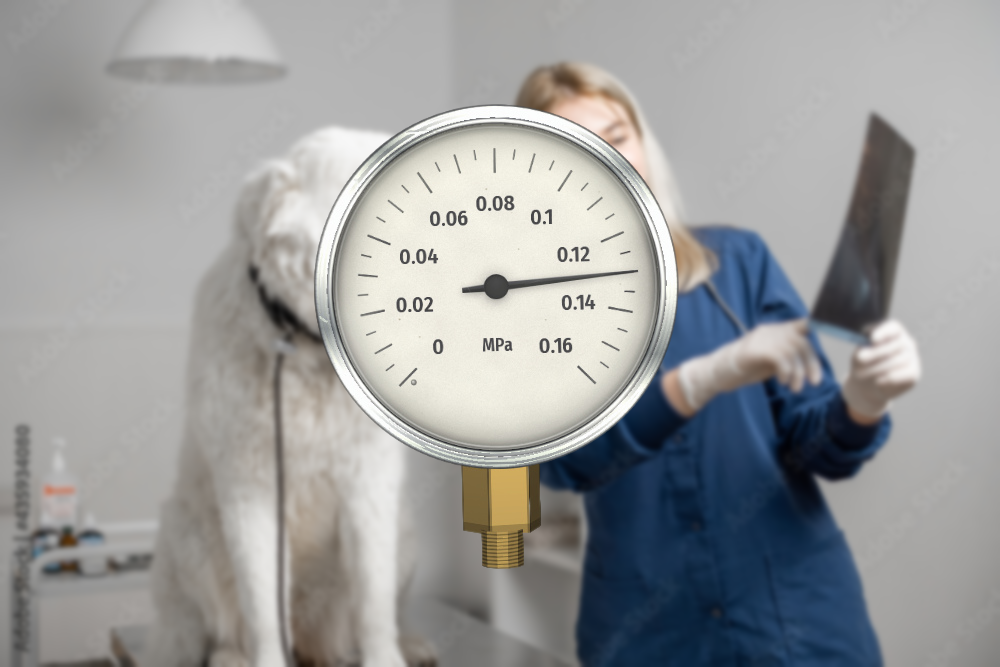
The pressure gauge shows 0.13MPa
